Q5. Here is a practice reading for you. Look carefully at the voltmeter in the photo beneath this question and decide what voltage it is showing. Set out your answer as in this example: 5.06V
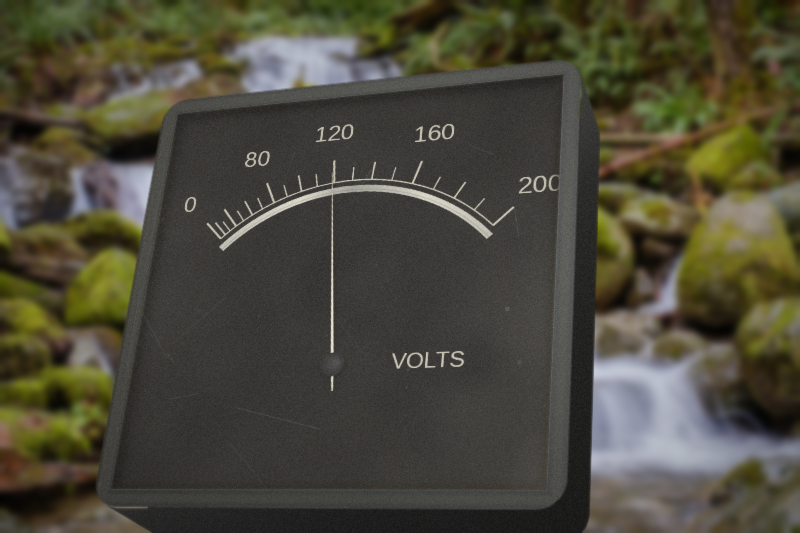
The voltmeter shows 120V
